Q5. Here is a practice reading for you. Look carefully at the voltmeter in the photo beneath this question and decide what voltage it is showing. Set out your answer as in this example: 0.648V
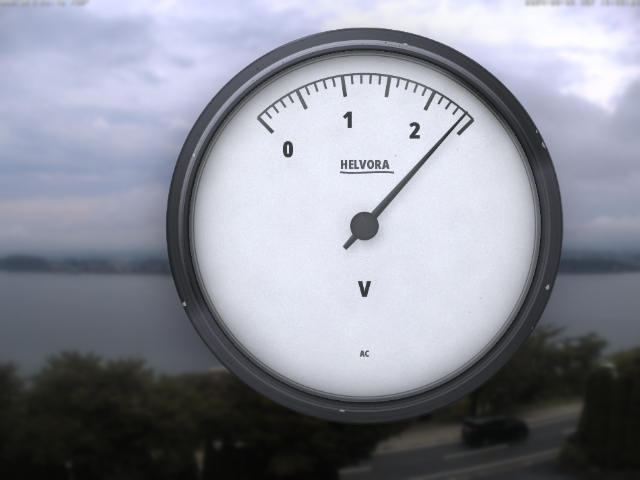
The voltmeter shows 2.4V
